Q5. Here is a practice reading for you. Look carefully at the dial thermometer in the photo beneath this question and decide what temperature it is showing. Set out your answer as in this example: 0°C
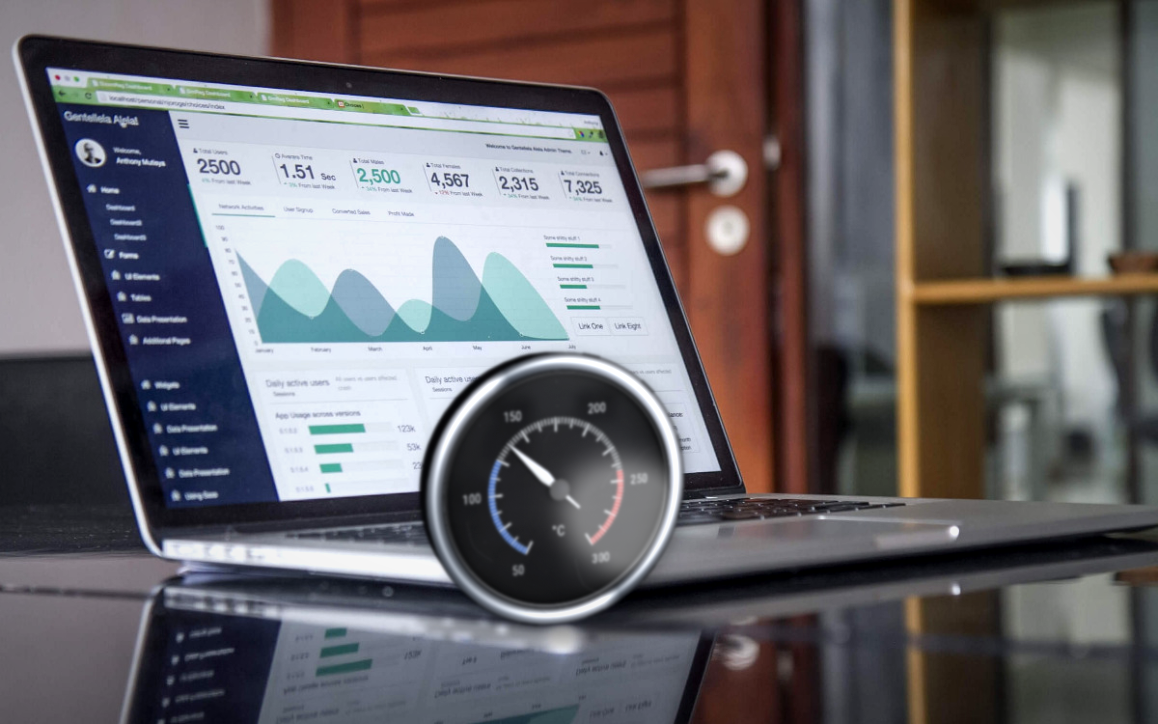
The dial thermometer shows 137.5°C
